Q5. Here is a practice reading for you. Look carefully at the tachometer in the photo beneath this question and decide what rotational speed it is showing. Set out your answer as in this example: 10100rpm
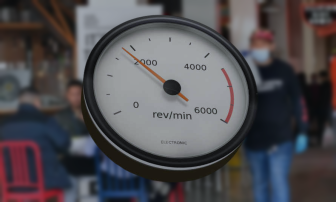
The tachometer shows 1750rpm
